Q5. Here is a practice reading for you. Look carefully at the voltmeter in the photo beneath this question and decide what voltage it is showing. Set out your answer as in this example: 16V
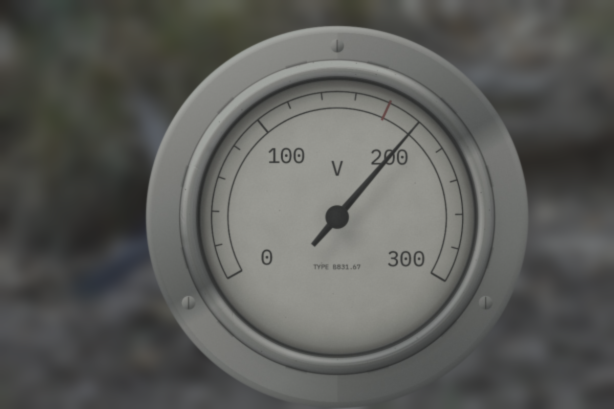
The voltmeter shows 200V
